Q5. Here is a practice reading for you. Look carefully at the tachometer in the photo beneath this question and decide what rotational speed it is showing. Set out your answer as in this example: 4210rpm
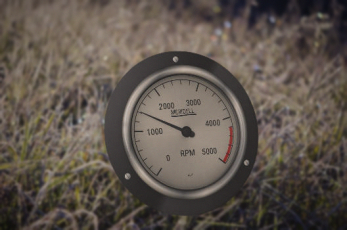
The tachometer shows 1400rpm
